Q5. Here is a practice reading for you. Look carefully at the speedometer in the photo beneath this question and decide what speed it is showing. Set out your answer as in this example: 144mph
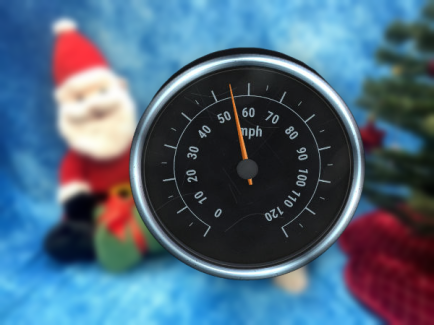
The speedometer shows 55mph
